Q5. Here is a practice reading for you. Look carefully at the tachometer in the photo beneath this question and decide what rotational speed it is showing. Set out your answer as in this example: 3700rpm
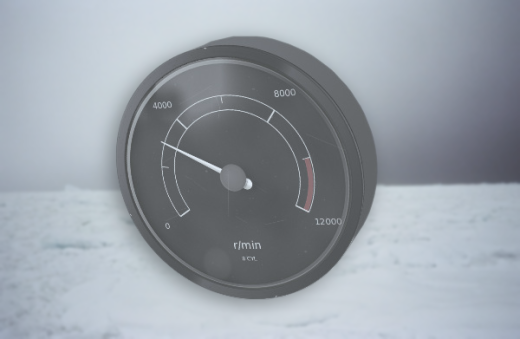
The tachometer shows 3000rpm
